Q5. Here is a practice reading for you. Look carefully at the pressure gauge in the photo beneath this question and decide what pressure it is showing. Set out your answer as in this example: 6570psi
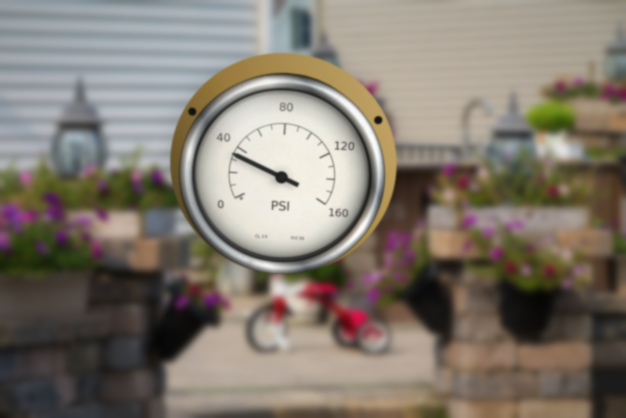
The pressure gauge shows 35psi
